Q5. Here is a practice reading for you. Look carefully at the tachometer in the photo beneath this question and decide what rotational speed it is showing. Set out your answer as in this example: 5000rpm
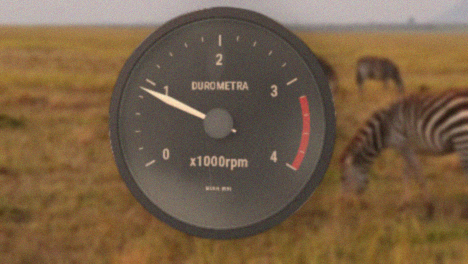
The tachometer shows 900rpm
